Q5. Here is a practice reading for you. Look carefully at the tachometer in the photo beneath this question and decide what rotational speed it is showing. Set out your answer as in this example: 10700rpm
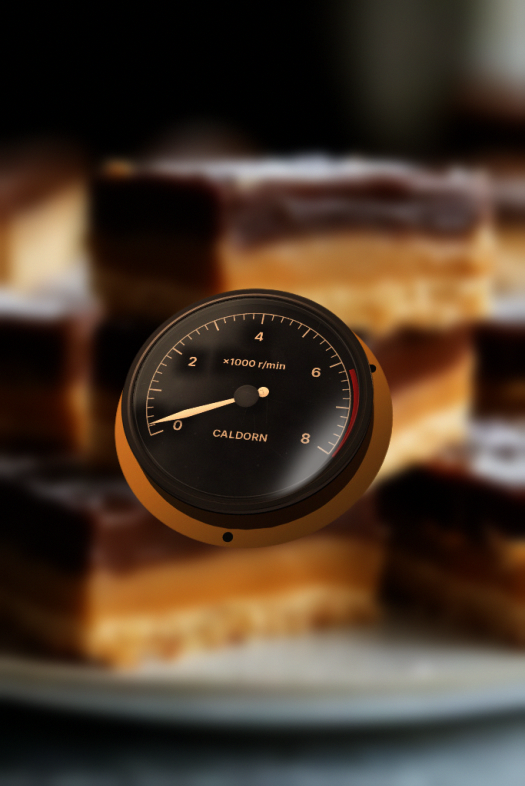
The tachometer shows 200rpm
